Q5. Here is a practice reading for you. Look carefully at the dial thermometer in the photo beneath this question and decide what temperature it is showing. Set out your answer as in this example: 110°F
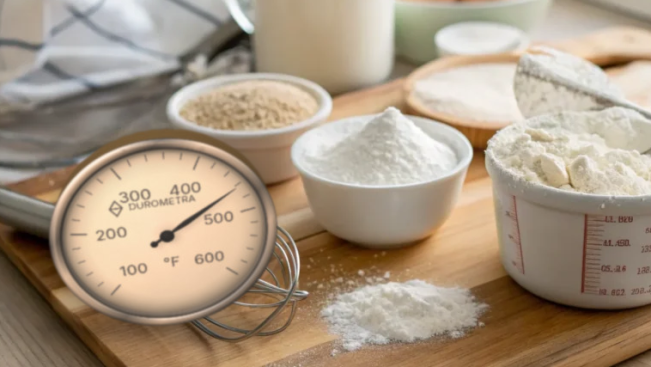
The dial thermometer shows 460°F
